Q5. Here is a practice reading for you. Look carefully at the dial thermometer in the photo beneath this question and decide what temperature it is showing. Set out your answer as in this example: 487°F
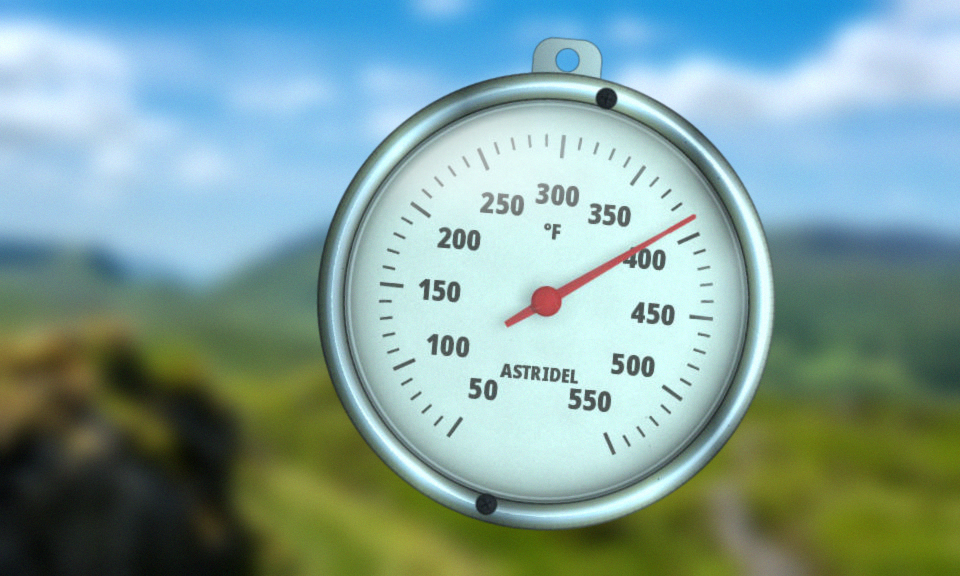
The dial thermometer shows 390°F
